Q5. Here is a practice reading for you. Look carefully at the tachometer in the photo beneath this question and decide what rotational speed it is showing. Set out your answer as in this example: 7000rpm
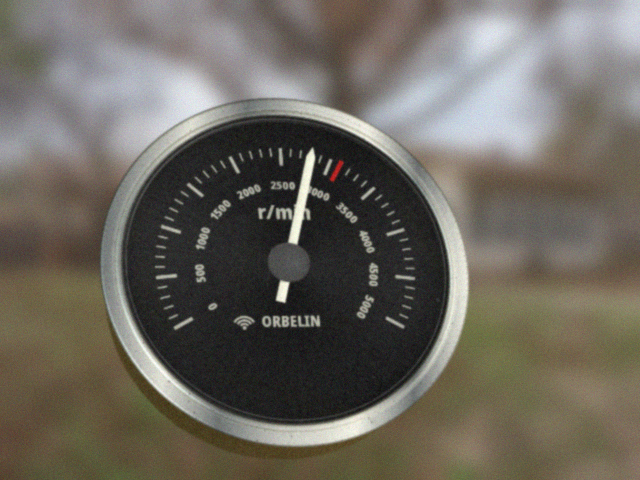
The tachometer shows 2800rpm
